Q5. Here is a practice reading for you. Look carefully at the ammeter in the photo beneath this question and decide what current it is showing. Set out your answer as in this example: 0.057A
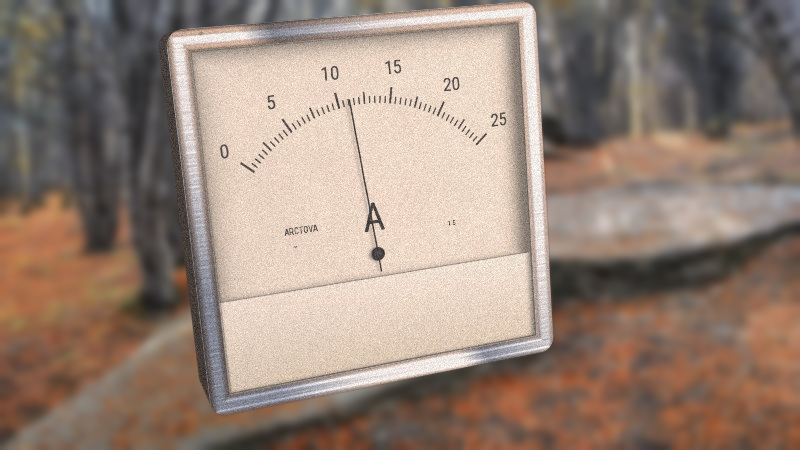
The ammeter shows 11A
